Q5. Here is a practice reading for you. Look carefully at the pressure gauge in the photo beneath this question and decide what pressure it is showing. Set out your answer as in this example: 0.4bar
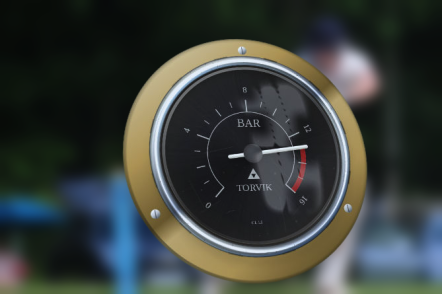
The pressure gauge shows 13bar
